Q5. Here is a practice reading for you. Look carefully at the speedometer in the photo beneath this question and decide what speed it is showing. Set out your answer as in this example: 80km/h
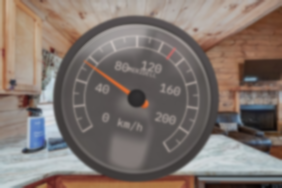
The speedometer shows 55km/h
